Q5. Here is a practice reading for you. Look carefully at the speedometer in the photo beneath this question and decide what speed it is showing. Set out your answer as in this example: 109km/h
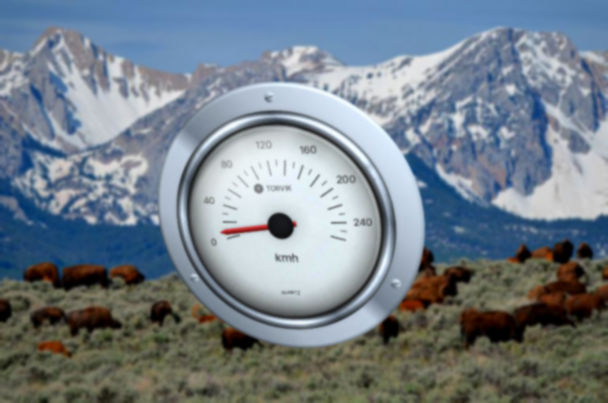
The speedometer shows 10km/h
